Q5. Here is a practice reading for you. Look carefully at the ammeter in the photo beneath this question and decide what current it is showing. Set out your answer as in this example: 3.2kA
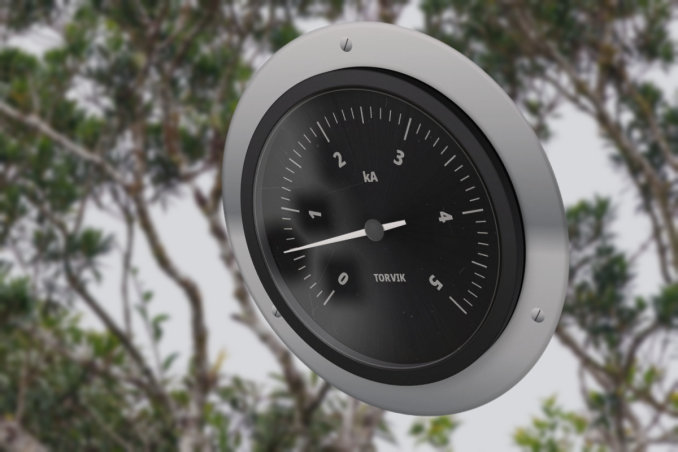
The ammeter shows 0.6kA
